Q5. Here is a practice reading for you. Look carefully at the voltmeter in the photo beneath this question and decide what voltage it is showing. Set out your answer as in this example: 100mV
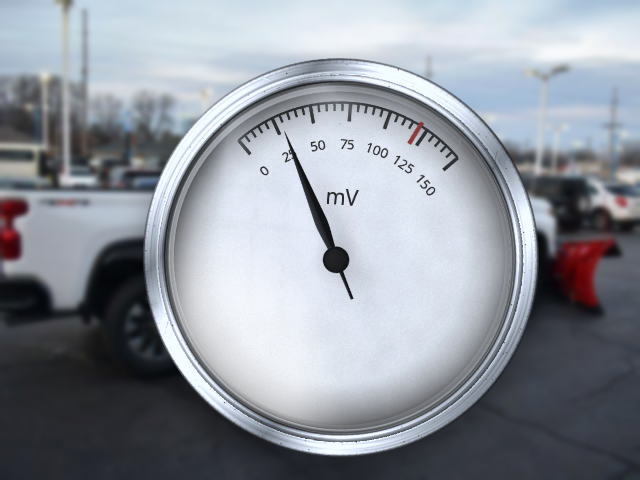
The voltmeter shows 30mV
